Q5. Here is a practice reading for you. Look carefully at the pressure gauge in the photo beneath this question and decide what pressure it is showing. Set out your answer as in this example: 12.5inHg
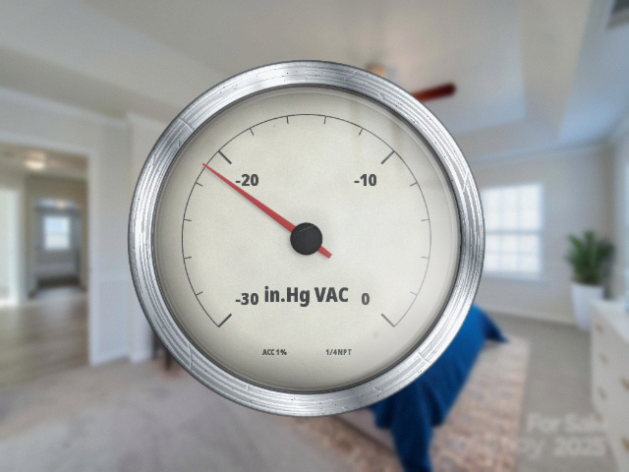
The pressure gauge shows -21inHg
